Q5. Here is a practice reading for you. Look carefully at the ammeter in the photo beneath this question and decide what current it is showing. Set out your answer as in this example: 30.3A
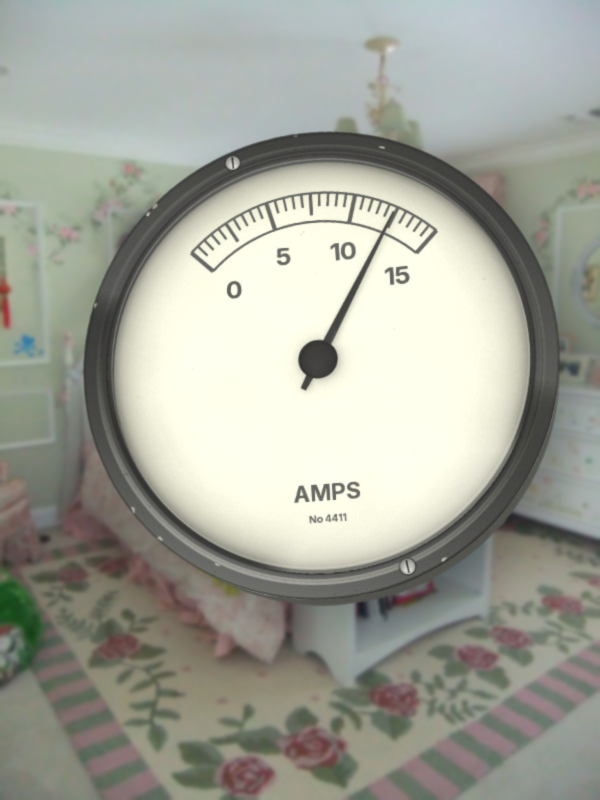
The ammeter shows 12.5A
